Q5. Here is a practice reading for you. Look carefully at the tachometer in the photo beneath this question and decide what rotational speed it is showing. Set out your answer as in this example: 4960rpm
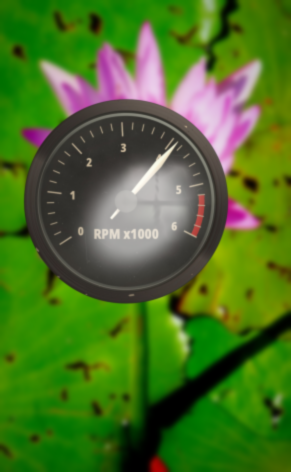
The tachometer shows 4100rpm
